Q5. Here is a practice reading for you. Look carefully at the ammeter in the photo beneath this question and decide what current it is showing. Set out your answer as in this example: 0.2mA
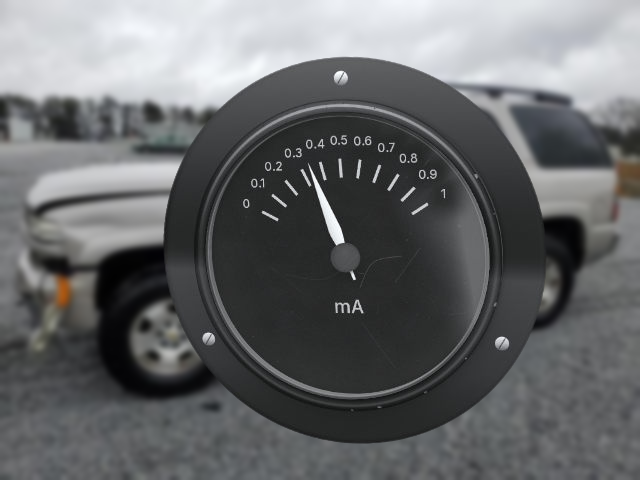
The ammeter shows 0.35mA
